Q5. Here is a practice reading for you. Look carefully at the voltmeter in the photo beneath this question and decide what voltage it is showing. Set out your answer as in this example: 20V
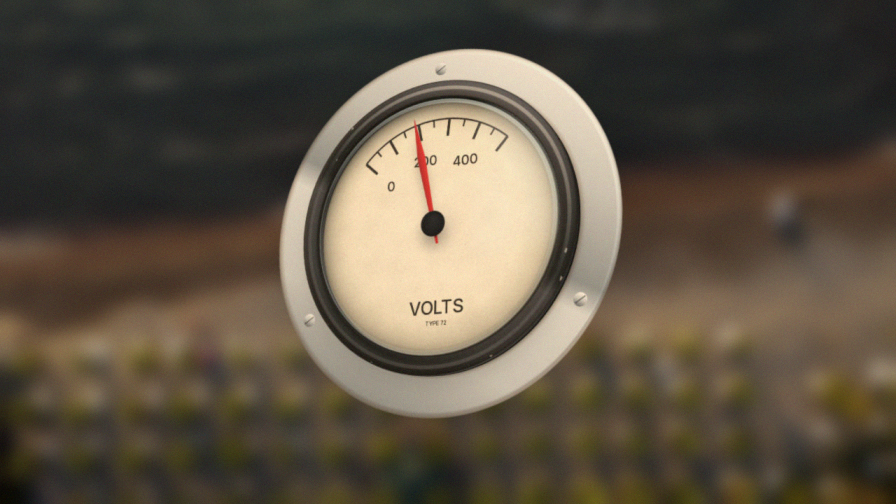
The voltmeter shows 200V
